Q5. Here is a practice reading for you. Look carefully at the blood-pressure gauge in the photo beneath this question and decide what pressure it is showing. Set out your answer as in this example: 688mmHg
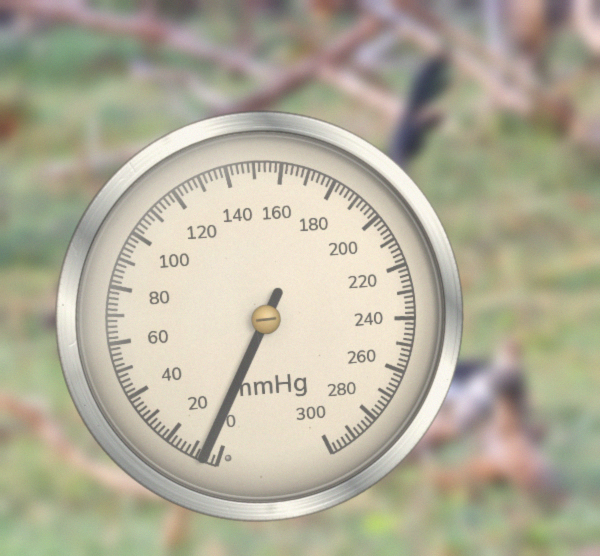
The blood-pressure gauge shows 6mmHg
